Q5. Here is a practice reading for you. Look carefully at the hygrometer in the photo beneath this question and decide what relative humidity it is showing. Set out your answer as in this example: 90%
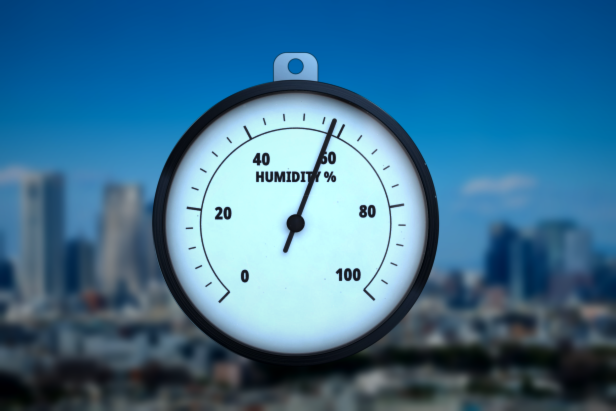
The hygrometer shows 58%
